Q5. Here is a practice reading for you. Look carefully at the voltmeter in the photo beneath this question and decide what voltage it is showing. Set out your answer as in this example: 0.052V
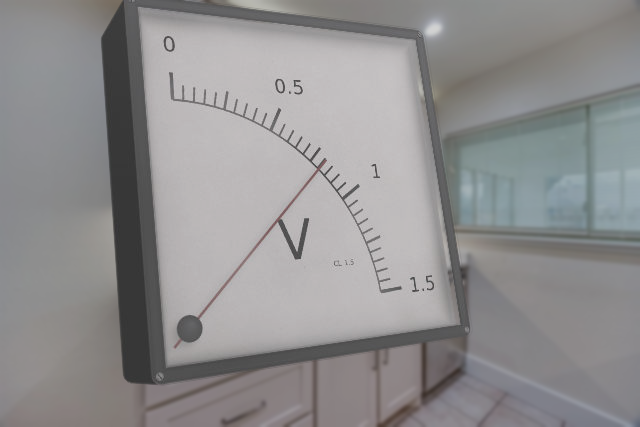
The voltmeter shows 0.8V
